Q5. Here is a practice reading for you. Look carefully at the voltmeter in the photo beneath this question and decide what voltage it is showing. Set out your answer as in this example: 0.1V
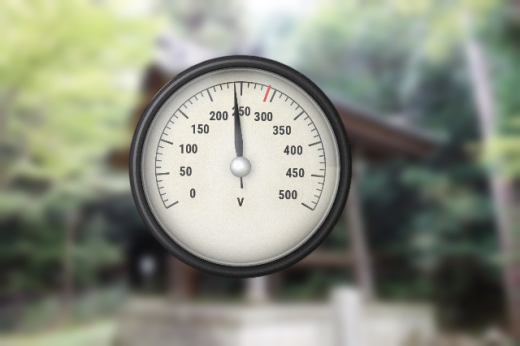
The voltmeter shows 240V
